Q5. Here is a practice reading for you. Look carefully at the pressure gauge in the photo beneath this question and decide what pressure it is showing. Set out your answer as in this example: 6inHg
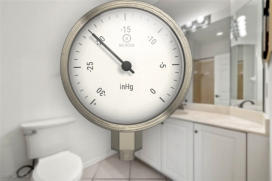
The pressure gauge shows -20inHg
